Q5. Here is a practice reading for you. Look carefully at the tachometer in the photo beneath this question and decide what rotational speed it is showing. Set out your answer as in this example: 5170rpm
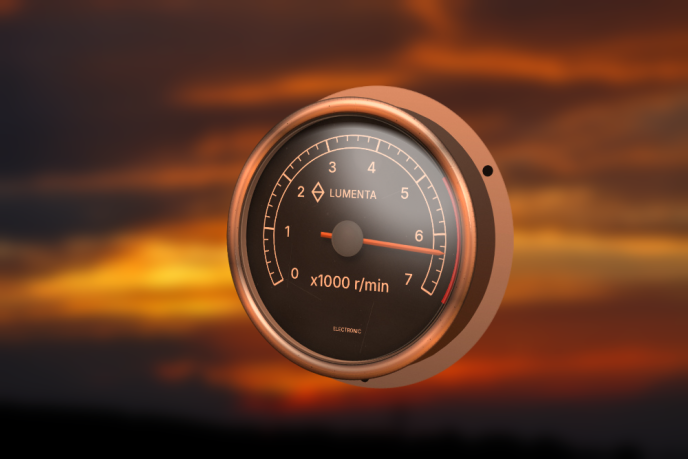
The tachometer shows 6300rpm
